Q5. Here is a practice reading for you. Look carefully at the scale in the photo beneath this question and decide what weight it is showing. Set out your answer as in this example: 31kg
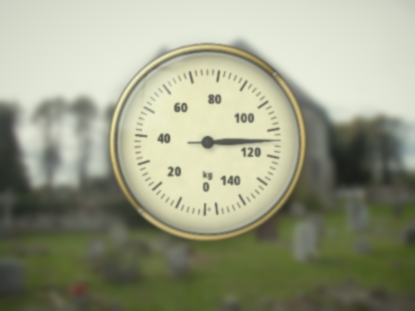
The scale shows 114kg
